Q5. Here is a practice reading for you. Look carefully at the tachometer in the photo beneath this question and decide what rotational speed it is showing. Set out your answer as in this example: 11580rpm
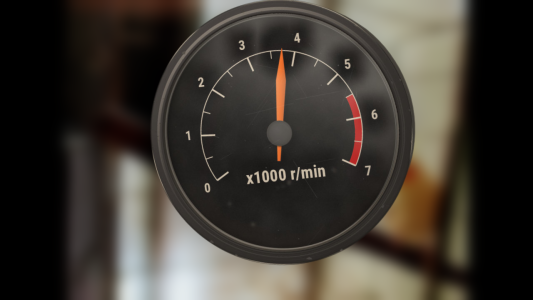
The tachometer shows 3750rpm
